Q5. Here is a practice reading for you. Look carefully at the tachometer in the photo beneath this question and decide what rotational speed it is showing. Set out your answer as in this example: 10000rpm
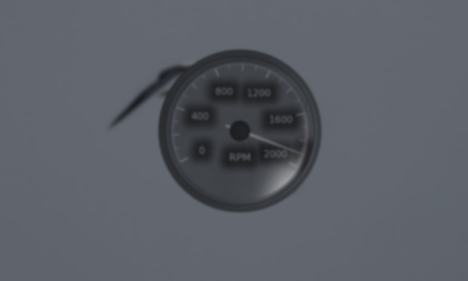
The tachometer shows 1900rpm
